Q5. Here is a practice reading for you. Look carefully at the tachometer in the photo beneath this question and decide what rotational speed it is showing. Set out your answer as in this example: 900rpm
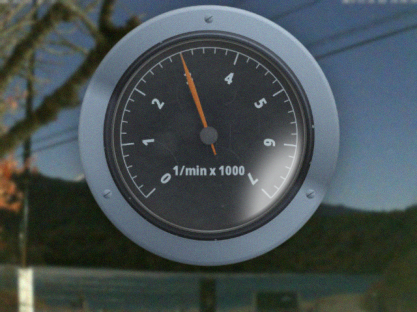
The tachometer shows 3000rpm
